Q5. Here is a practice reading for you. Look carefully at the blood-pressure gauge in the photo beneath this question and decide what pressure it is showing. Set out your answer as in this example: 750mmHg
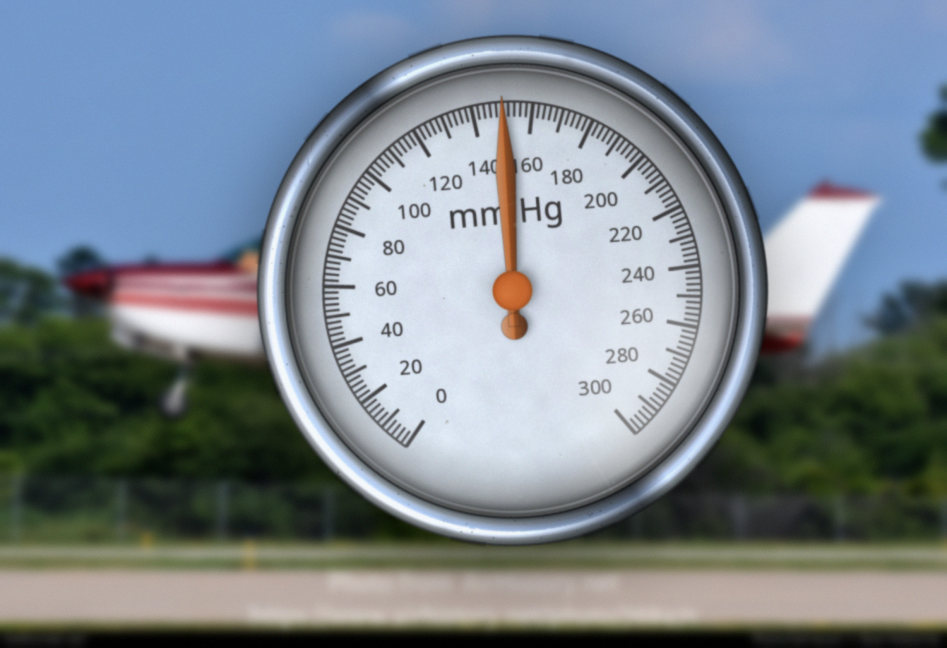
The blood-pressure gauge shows 150mmHg
